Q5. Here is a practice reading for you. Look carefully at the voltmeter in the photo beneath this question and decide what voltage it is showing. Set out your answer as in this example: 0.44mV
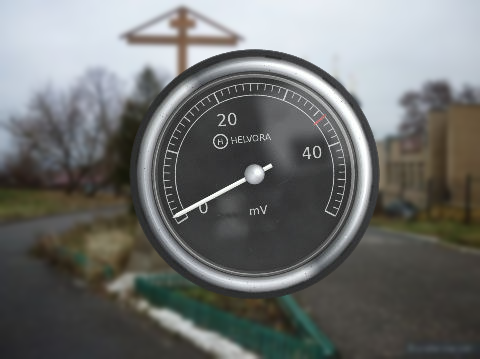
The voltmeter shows 1mV
